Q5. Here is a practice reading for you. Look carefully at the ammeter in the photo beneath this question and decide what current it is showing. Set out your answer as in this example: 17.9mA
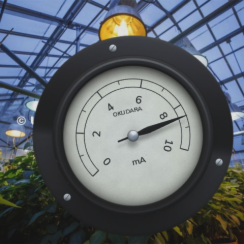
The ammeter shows 8.5mA
